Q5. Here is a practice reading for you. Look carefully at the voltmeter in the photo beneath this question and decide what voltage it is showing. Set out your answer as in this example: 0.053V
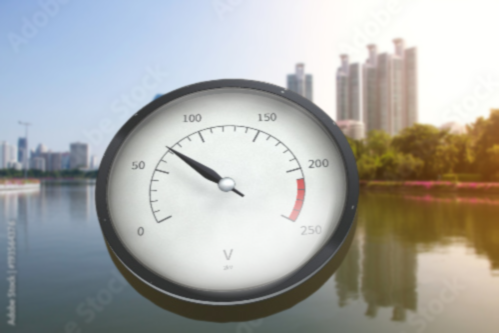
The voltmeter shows 70V
